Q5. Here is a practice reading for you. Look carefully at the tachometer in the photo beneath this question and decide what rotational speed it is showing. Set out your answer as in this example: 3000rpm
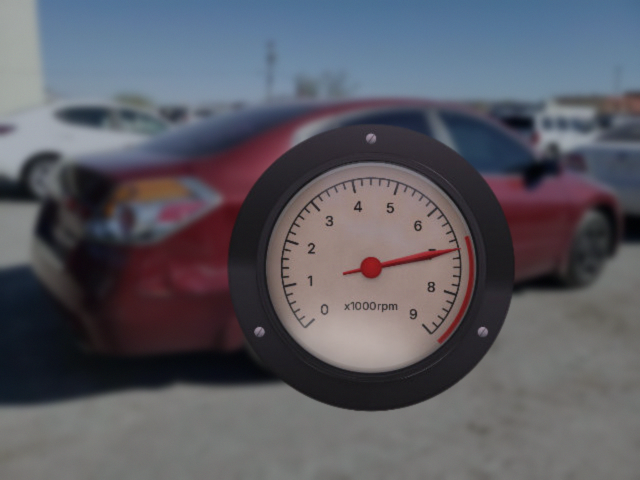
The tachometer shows 7000rpm
